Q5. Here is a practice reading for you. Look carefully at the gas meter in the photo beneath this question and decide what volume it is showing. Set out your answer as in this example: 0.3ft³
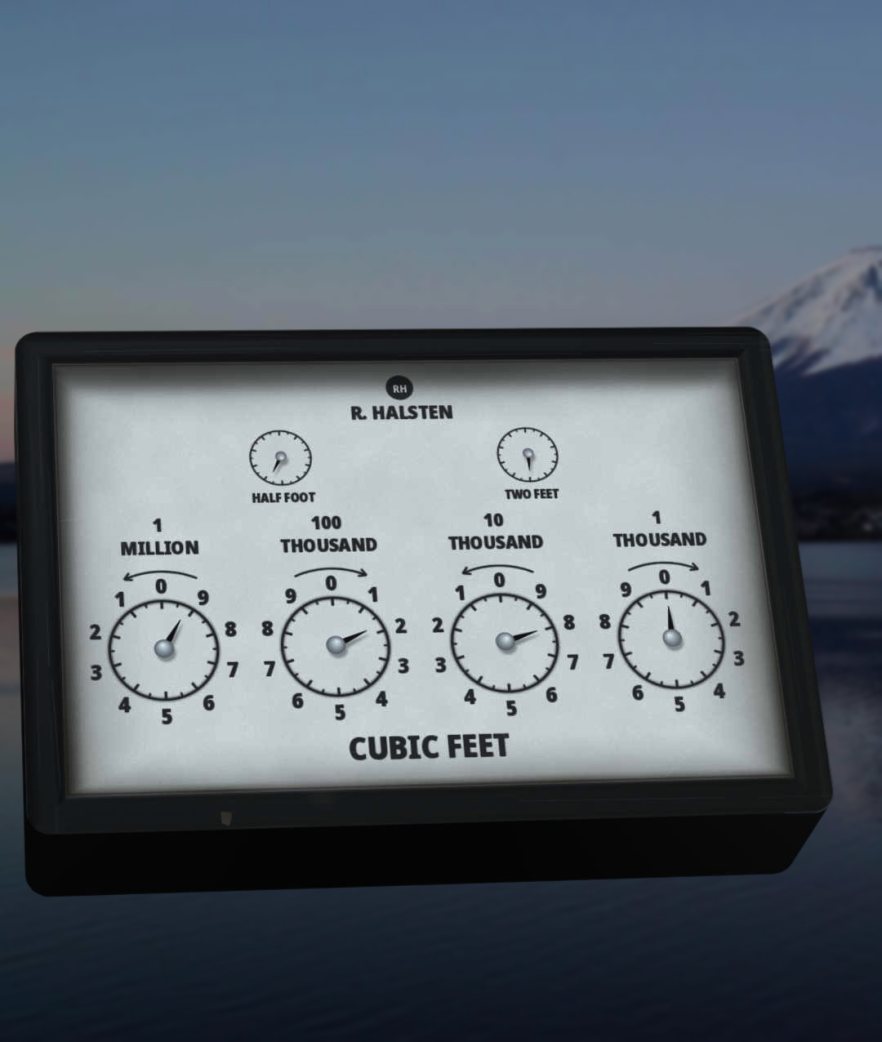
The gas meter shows 918000ft³
